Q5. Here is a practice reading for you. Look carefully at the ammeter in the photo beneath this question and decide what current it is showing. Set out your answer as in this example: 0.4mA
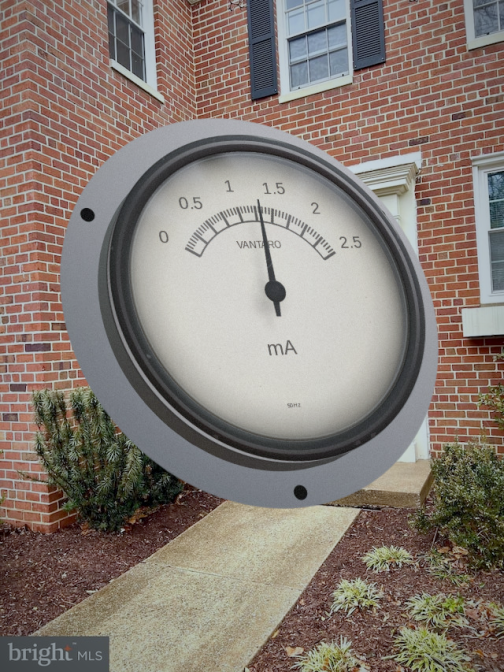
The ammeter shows 1.25mA
